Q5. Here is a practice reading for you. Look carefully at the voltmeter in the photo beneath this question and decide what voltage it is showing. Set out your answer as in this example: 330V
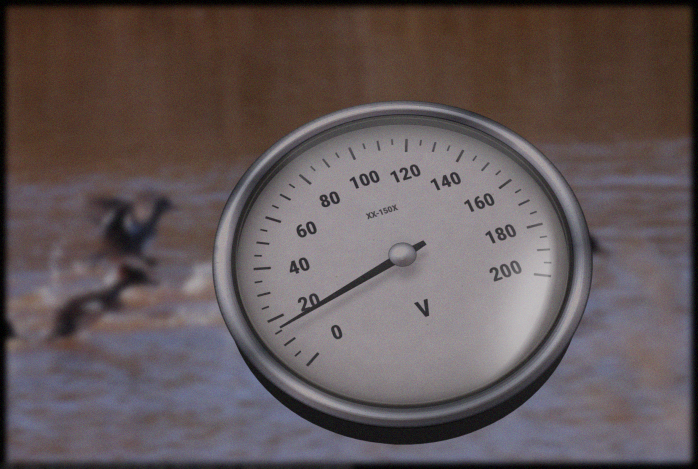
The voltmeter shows 15V
